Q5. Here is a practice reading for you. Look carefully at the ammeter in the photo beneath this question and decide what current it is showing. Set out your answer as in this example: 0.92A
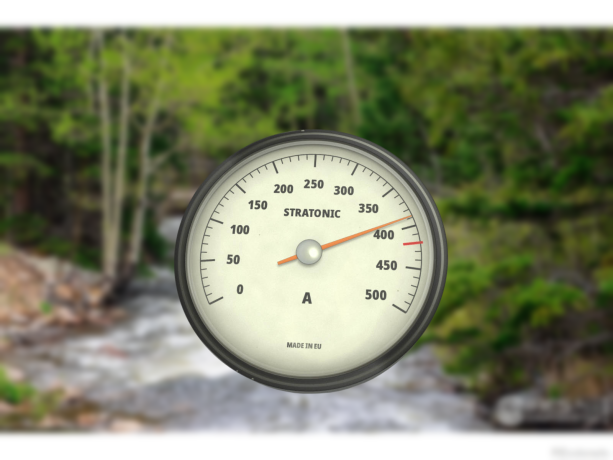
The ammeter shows 390A
